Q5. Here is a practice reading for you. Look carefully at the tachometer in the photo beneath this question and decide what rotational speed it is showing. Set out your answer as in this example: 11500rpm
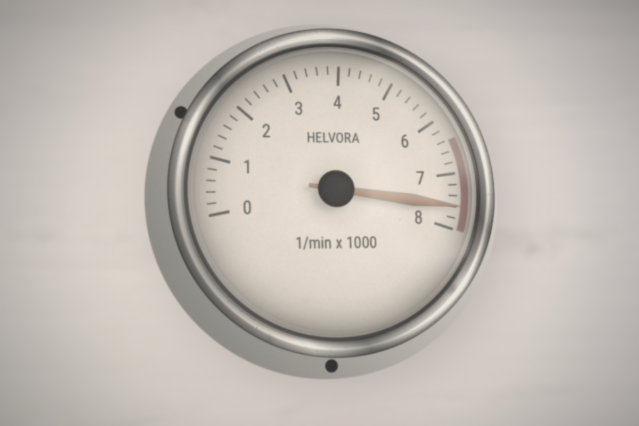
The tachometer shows 7600rpm
